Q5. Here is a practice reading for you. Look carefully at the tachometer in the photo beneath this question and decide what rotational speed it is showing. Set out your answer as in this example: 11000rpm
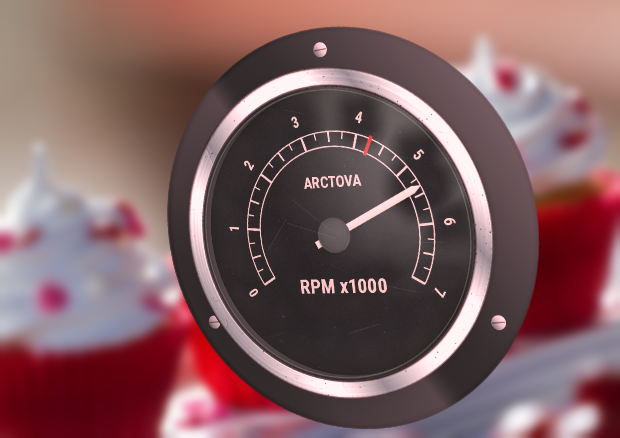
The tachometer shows 5375rpm
